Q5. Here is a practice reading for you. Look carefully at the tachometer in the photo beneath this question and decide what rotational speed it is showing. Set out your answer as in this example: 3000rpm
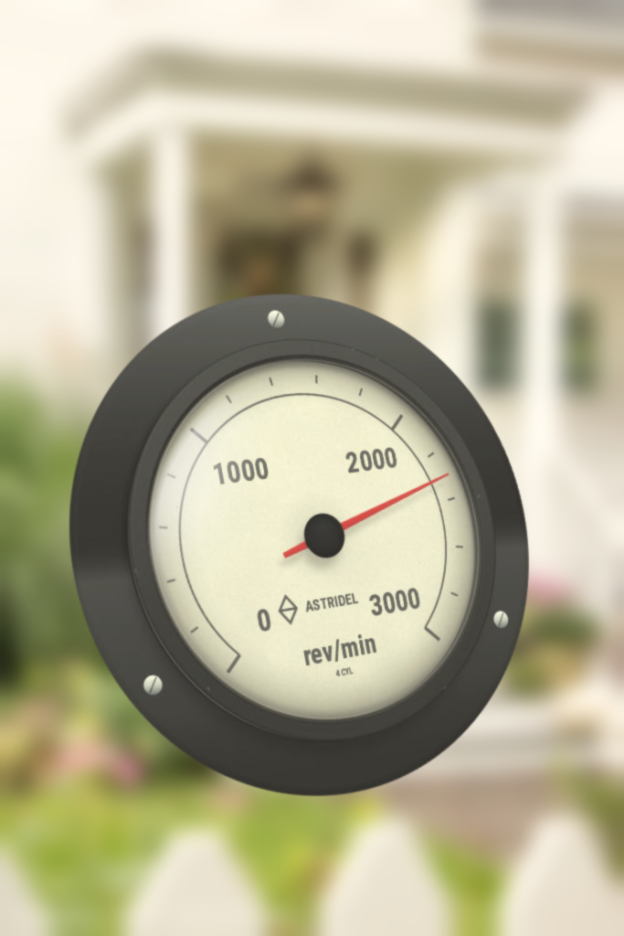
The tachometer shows 2300rpm
